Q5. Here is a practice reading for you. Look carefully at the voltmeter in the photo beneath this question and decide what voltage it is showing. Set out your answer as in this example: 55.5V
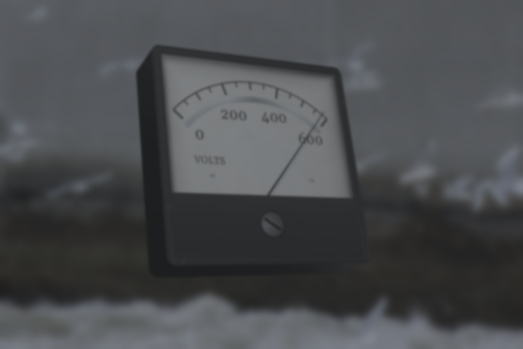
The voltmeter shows 575V
